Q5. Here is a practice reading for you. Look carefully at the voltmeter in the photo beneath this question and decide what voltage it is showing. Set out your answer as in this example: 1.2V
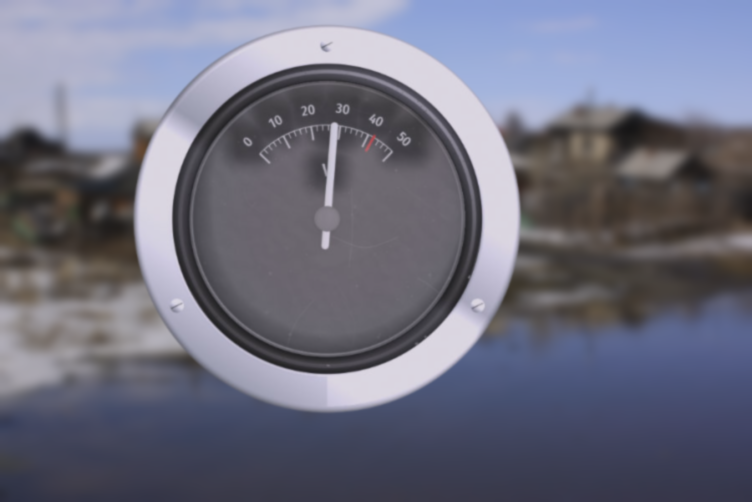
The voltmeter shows 28V
